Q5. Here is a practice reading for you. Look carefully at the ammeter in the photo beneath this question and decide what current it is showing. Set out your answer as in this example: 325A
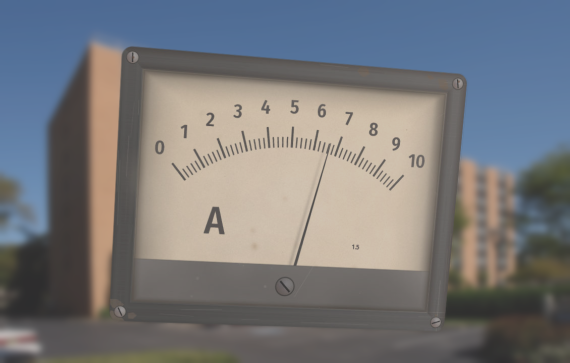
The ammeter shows 6.6A
